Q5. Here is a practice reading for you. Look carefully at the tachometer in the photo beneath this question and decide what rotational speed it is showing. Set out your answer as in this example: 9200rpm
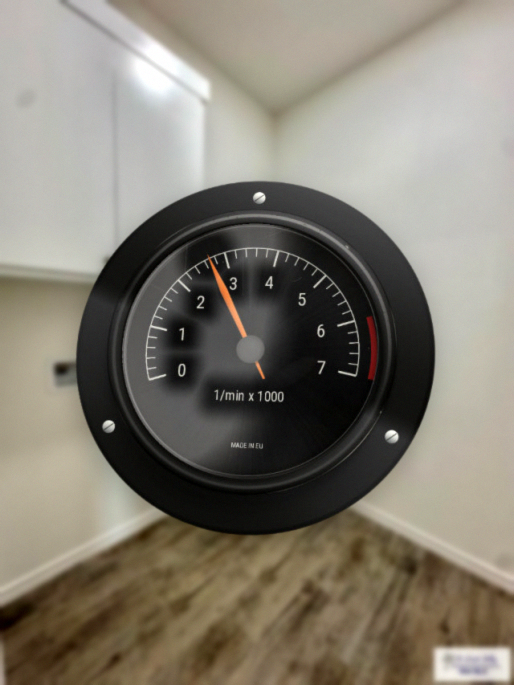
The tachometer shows 2700rpm
